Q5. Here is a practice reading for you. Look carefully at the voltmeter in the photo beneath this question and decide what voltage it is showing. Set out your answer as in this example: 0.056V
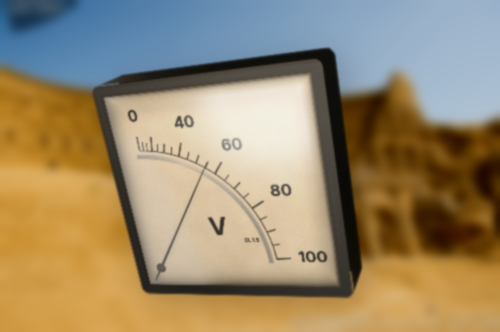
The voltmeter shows 55V
